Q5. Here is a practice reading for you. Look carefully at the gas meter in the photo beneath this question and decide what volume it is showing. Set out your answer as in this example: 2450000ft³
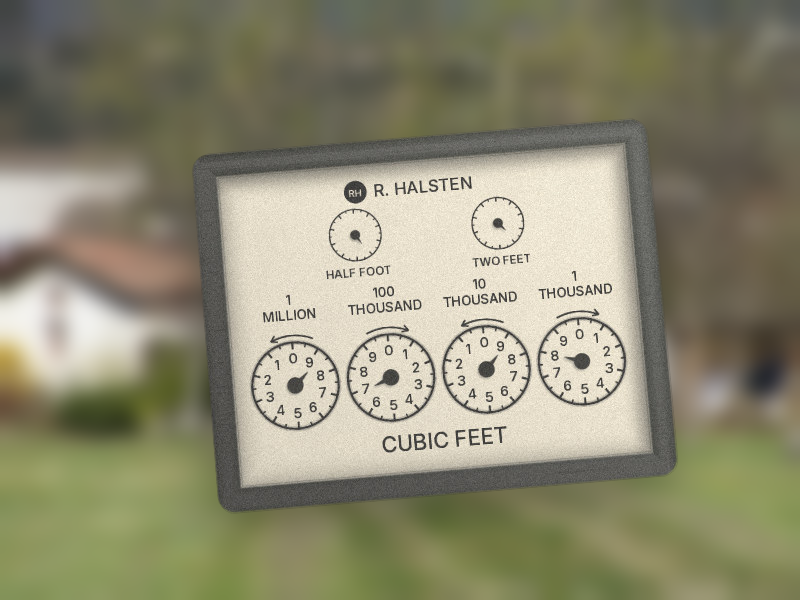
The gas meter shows 868800ft³
